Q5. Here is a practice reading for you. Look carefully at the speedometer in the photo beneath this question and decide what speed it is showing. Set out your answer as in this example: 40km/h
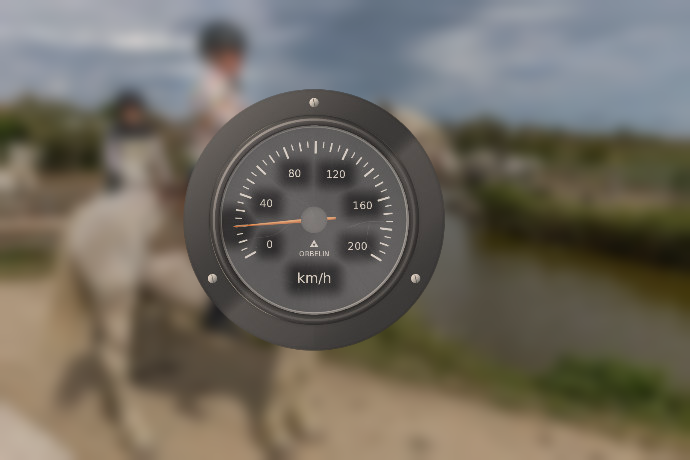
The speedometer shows 20km/h
